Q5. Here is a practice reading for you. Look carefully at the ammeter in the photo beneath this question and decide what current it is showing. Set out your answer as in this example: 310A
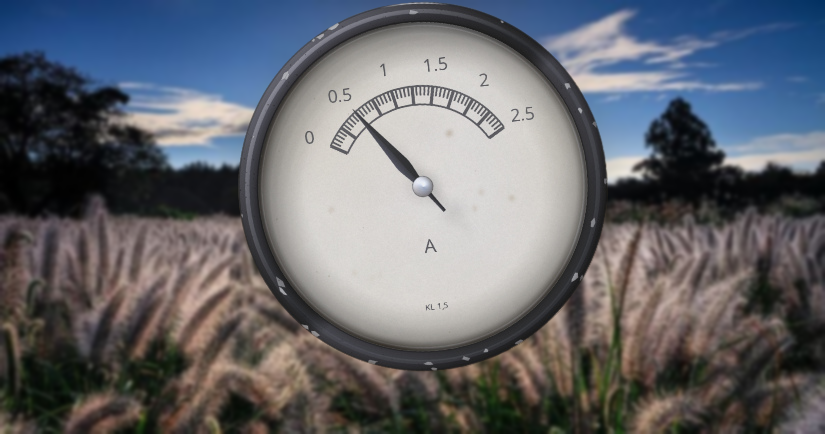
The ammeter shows 0.5A
